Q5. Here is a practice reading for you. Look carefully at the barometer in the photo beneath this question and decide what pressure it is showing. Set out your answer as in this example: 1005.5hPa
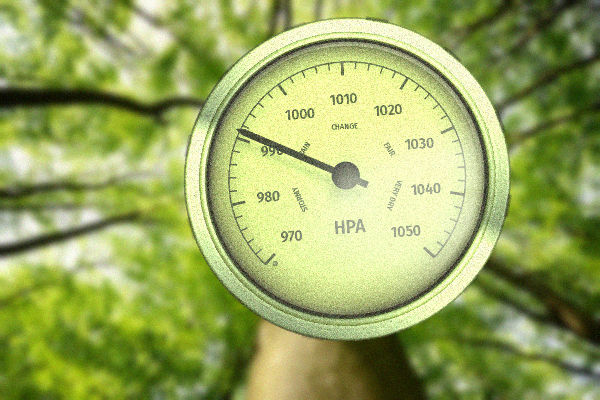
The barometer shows 991hPa
